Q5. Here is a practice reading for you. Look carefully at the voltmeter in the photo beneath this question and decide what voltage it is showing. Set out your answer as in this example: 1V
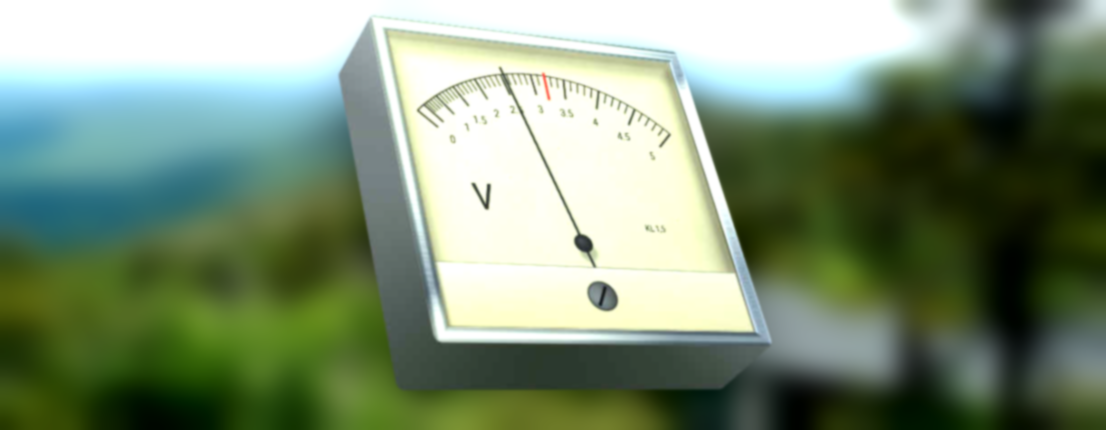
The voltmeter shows 2.5V
